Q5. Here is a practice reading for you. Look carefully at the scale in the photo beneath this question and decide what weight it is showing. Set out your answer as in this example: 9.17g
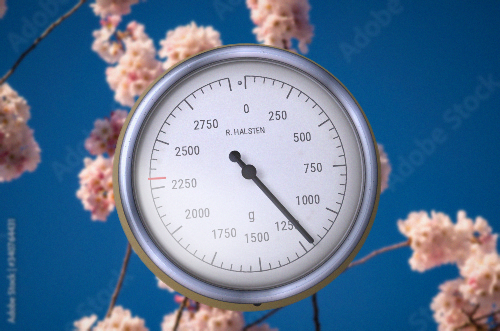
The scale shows 1200g
